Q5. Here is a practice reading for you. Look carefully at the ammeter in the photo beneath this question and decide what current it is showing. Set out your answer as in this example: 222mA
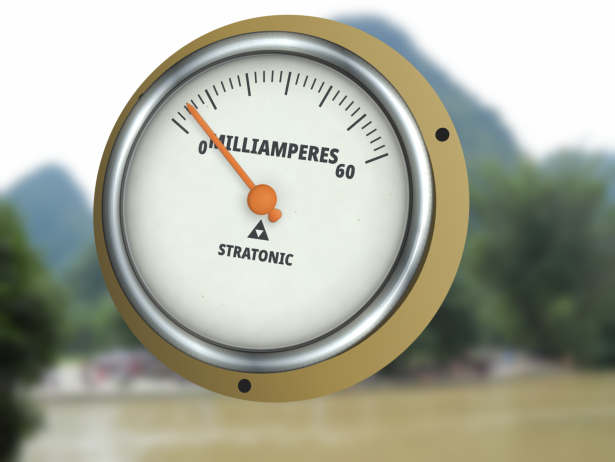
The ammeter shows 5mA
